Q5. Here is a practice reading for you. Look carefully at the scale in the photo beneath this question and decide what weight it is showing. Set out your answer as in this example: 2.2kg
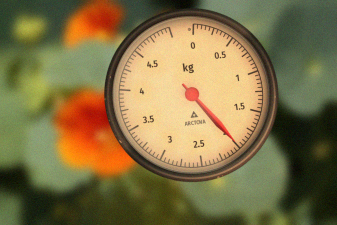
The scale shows 2kg
